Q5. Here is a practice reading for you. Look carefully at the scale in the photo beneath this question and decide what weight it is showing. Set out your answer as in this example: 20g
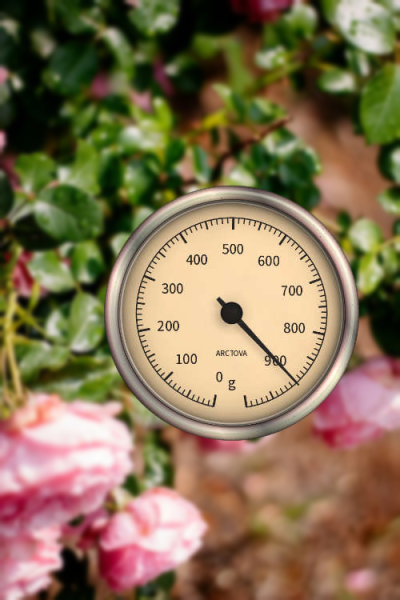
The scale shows 900g
